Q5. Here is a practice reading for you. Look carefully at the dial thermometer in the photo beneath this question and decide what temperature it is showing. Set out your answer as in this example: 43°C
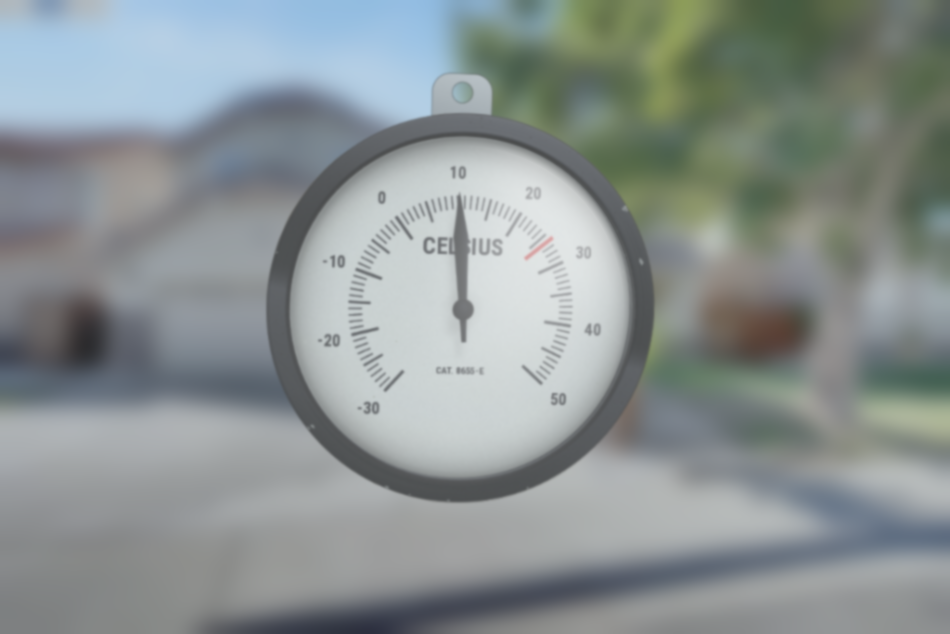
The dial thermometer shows 10°C
